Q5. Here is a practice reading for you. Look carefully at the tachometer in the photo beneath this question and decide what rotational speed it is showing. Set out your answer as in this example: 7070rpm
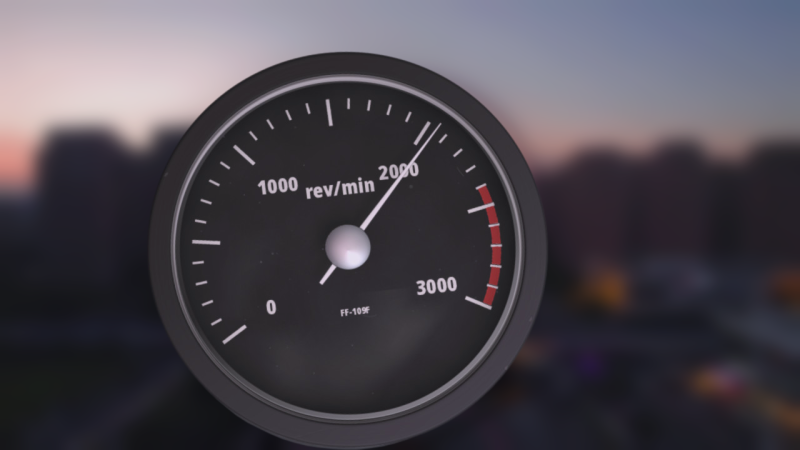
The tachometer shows 2050rpm
